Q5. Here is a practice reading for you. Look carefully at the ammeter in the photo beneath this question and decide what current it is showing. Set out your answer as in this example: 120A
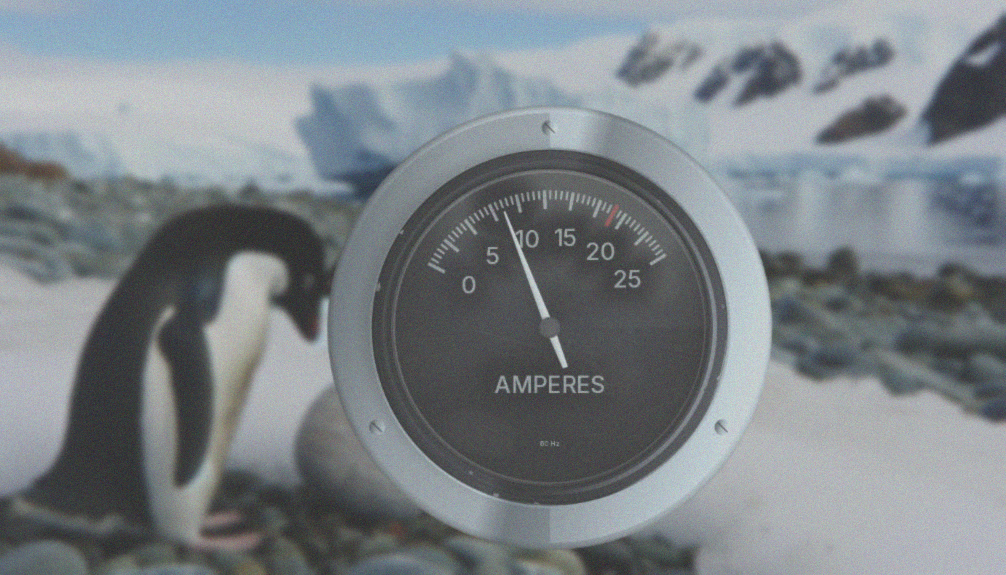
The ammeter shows 8.5A
